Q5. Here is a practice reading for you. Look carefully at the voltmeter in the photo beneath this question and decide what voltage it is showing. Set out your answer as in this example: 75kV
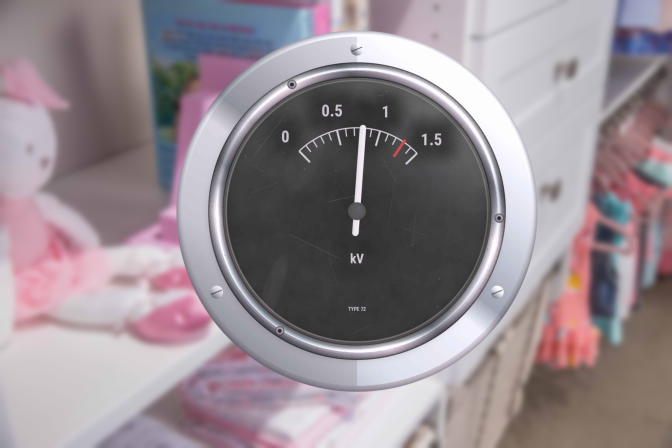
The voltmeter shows 0.8kV
